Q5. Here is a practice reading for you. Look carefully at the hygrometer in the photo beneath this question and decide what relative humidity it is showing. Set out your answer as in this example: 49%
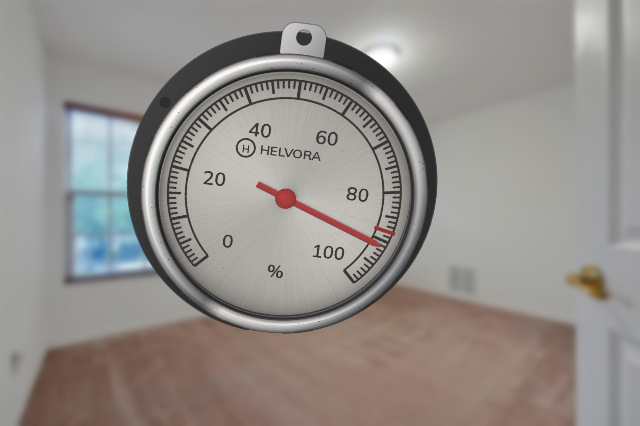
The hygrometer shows 91%
